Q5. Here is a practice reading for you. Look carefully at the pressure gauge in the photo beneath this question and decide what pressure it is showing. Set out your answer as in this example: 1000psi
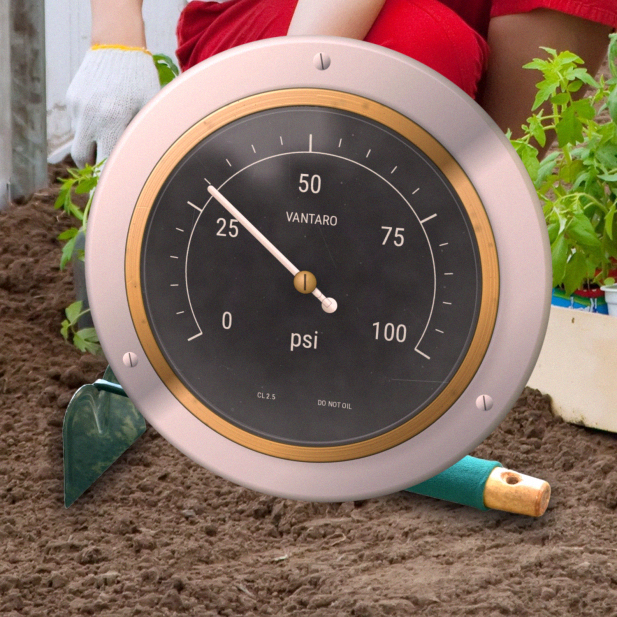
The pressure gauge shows 30psi
